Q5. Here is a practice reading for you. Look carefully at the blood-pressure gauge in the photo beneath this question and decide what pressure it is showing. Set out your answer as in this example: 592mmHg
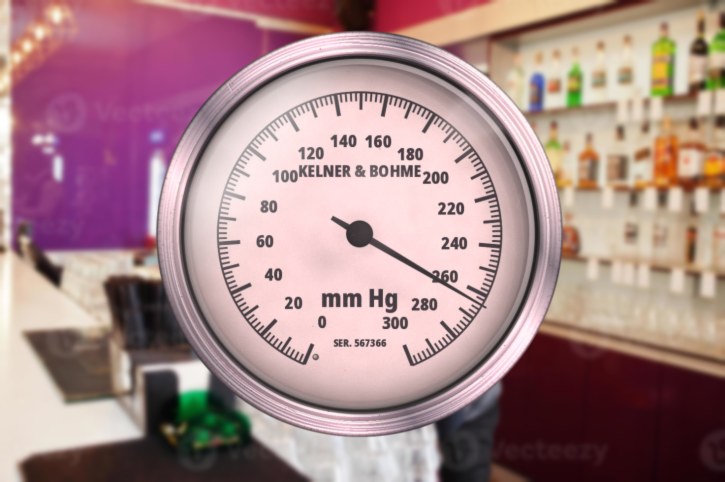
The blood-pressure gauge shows 264mmHg
